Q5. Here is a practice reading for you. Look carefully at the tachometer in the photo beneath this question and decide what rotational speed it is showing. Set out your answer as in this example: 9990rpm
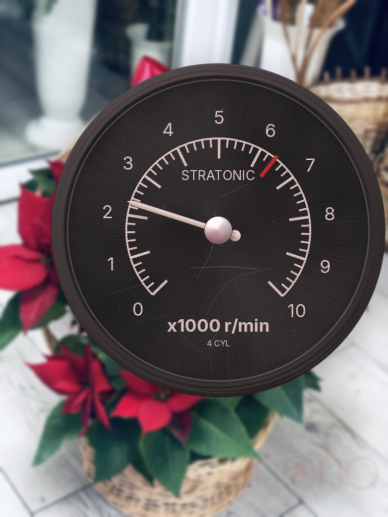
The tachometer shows 2300rpm
